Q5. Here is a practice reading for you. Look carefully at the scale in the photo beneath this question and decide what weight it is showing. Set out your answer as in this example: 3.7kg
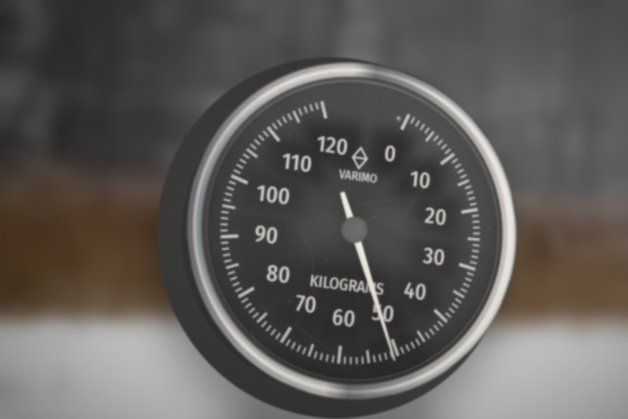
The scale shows 51kg
